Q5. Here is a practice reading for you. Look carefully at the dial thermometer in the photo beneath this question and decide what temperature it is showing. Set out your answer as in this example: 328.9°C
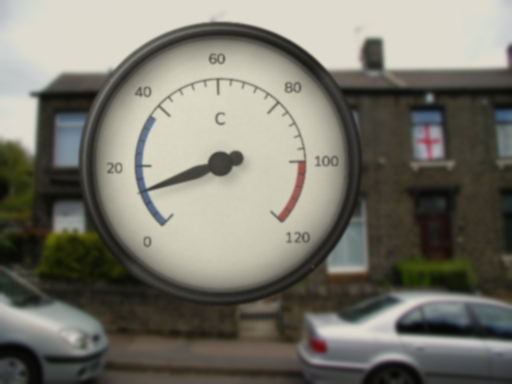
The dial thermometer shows 12°C
